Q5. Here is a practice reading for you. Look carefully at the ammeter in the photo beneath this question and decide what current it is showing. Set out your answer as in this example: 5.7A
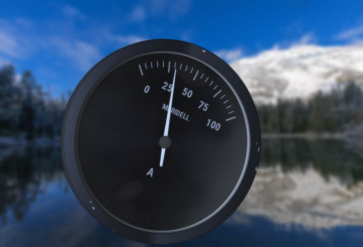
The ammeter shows 30A
